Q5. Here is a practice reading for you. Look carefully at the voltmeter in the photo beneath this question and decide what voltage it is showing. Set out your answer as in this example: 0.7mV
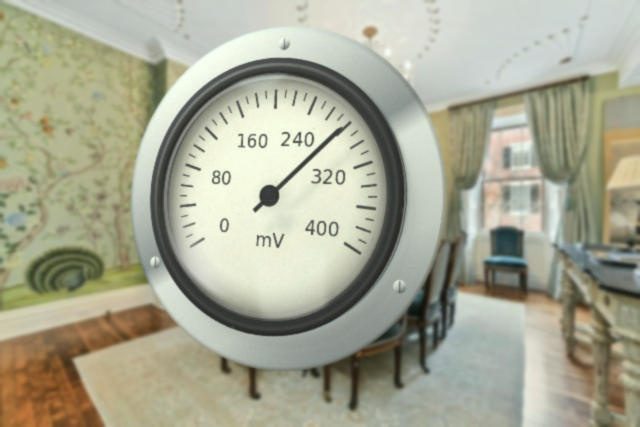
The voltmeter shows 280mV
